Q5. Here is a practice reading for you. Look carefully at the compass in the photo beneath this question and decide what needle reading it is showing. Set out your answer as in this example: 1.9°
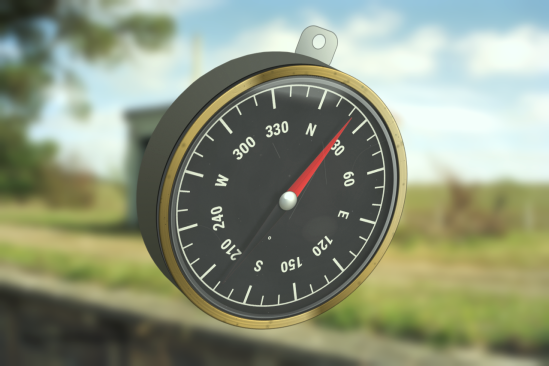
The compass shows 20°
